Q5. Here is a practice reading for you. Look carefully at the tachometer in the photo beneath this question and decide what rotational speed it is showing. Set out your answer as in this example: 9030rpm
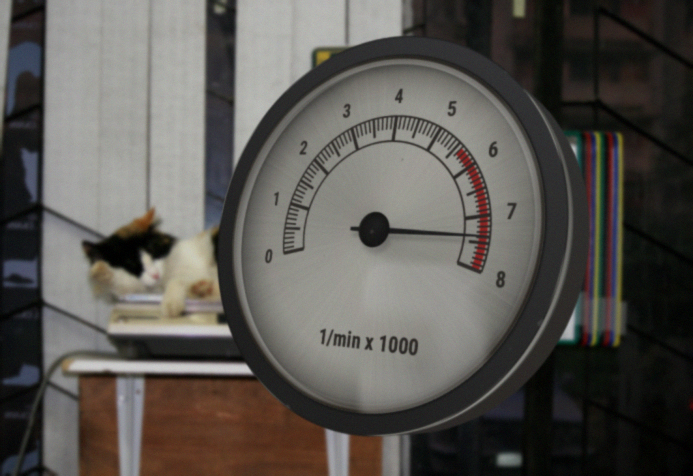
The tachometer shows 7400rpm
